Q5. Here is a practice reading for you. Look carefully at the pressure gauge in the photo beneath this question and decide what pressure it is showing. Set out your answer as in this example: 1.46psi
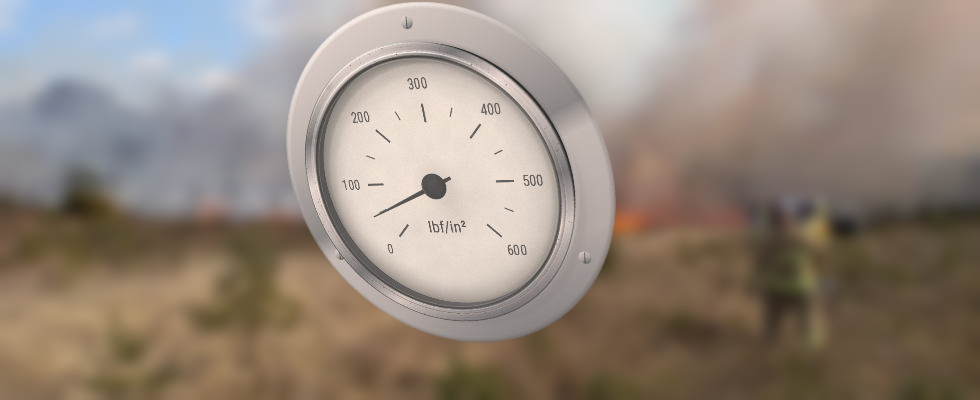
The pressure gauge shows 50psi
